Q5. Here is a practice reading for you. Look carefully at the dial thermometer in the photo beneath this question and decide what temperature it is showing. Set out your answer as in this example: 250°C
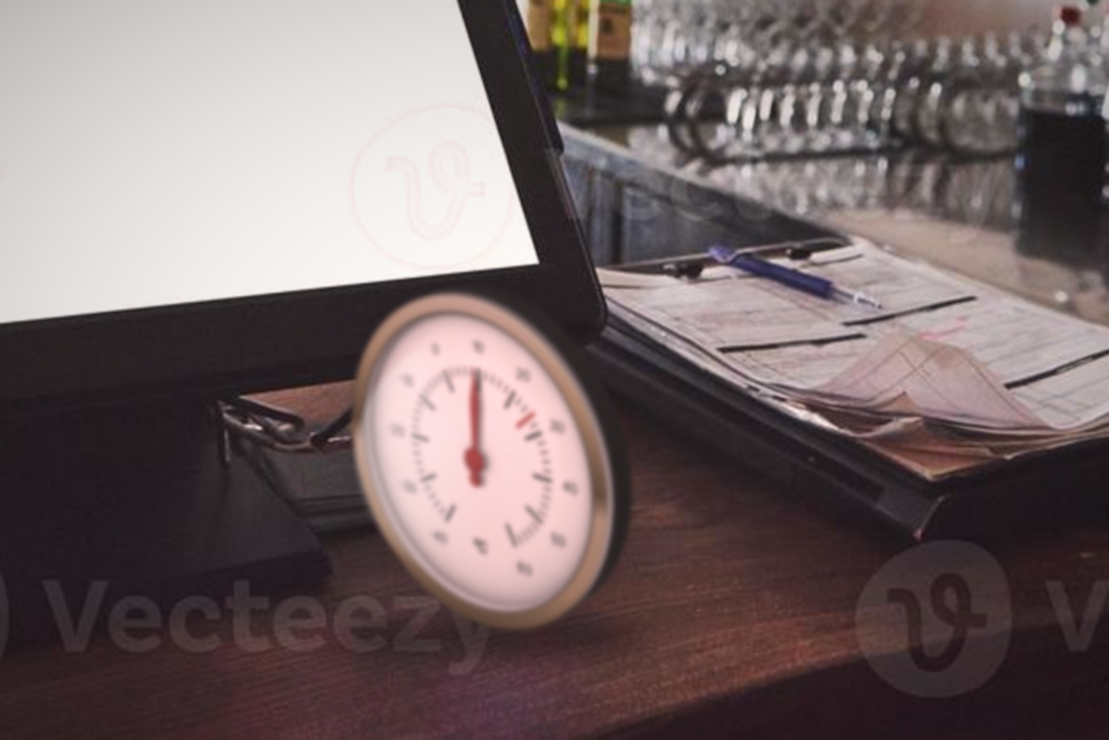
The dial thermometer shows 10°C
